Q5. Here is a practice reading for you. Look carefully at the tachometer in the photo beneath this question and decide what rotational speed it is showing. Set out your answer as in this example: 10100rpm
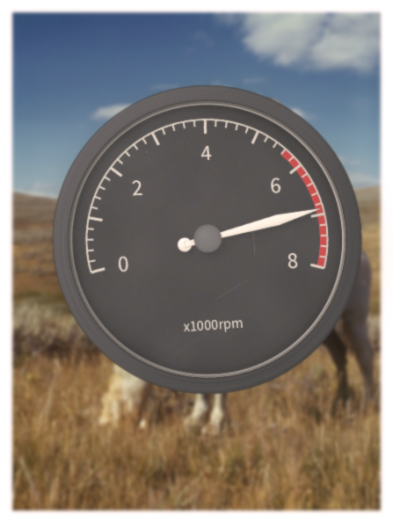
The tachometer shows 6900rpm
